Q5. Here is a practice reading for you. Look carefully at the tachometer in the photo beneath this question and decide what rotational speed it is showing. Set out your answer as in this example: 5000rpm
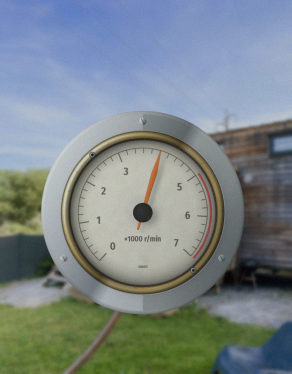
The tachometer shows 4000rpm
